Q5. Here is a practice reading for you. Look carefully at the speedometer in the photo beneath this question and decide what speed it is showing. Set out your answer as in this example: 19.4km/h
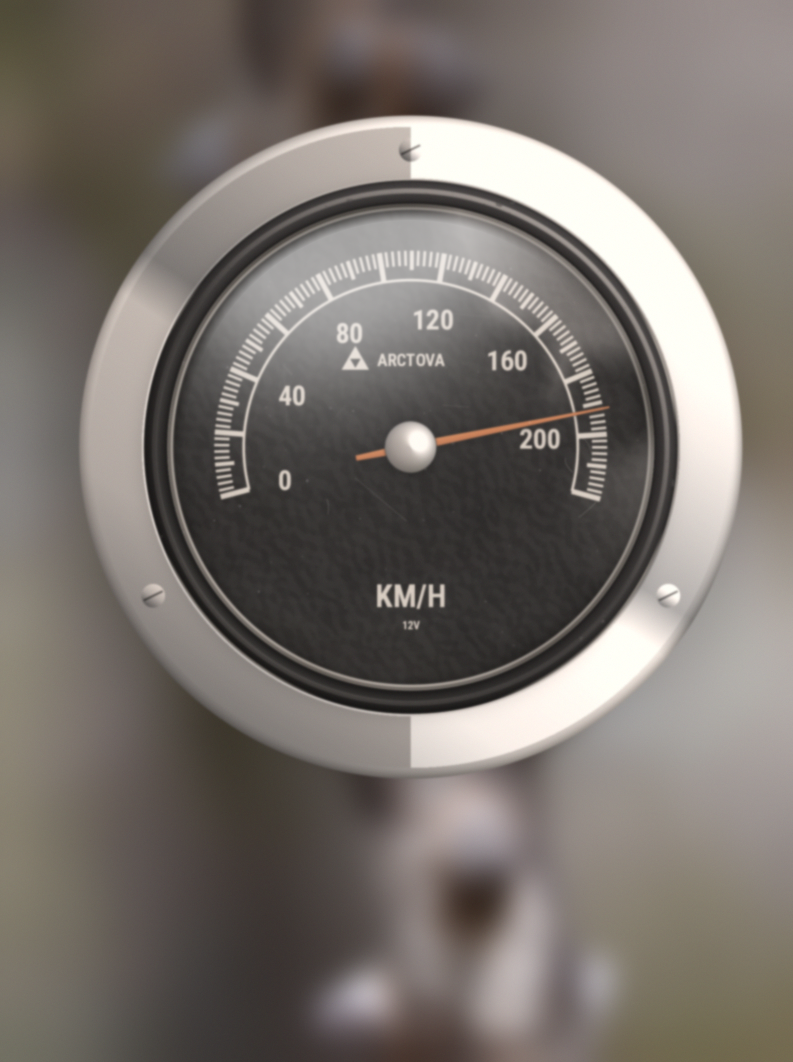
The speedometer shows 192km/h
